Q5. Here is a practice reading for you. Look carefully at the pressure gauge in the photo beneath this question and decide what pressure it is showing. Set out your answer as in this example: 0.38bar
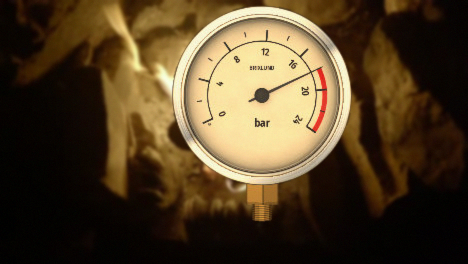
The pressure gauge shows 18bar
